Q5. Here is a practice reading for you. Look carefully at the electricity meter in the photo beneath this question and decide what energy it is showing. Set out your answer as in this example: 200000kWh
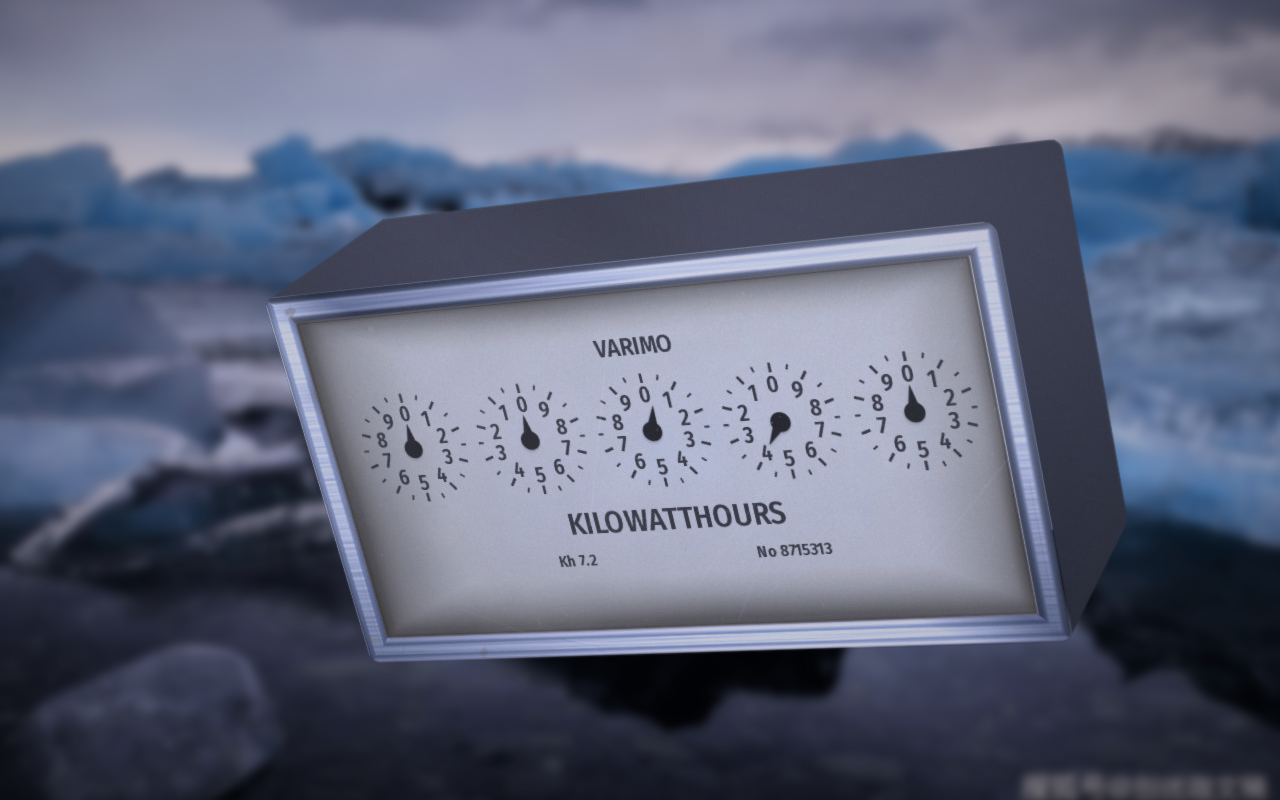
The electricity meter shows 40kWh
